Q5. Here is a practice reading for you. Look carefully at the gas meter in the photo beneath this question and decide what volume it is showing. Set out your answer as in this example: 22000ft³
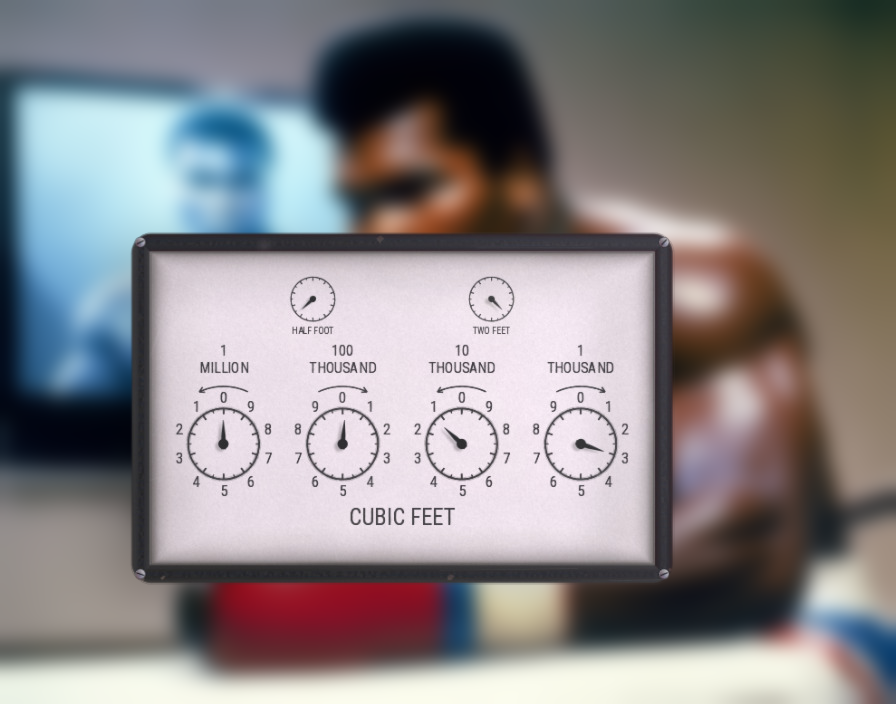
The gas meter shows 1300ft³
